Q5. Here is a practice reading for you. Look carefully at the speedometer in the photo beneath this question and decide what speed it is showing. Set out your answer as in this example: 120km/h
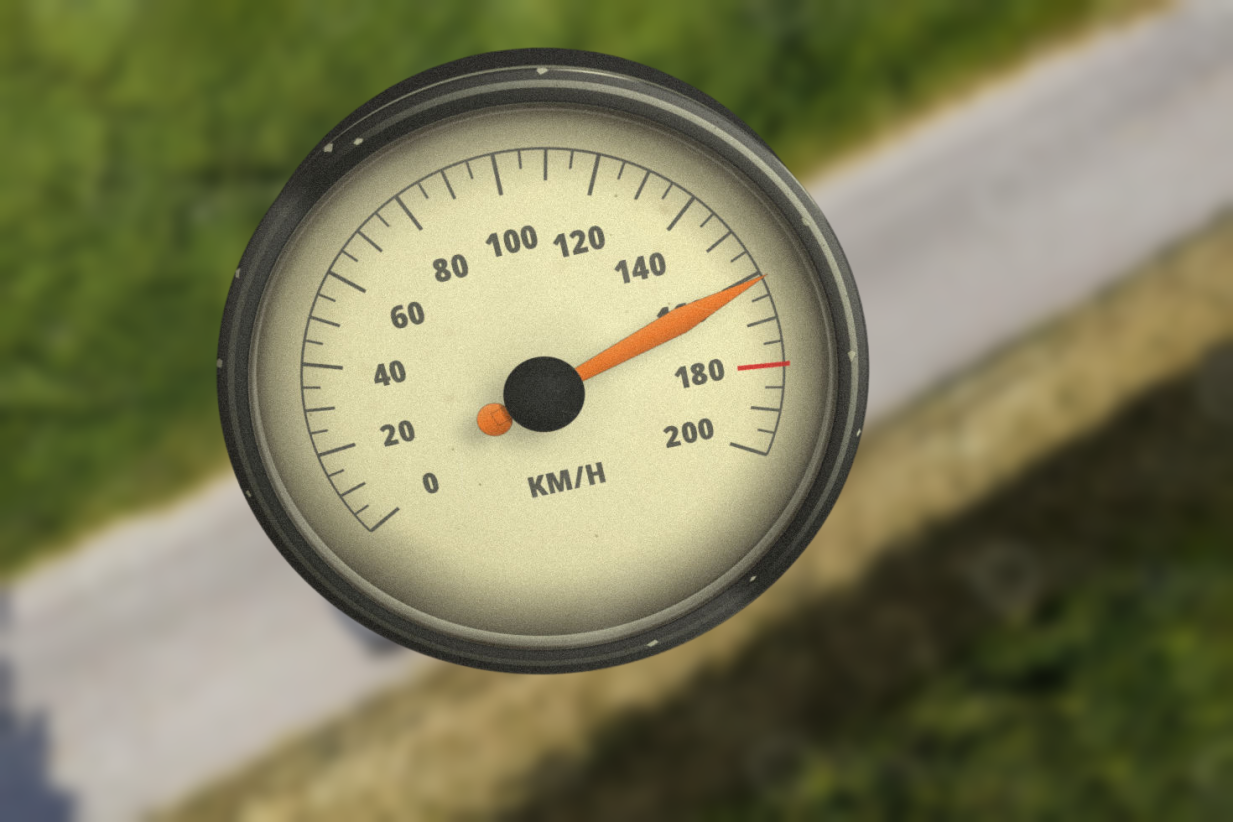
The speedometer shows 160km/h
